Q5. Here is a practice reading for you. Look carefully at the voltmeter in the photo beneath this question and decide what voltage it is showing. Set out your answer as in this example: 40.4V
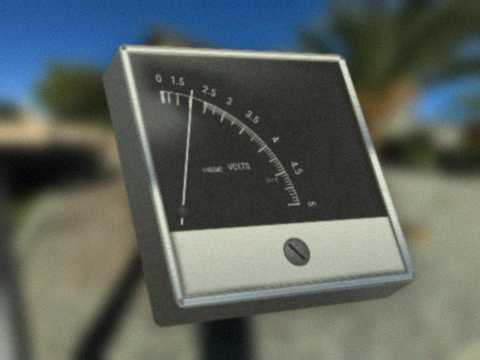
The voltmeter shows 2V
